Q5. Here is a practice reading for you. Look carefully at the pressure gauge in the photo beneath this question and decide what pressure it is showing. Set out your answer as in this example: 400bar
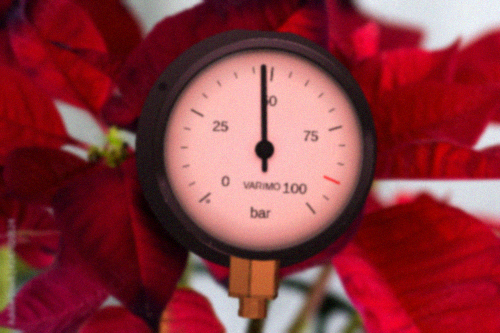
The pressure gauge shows 47.5bar
